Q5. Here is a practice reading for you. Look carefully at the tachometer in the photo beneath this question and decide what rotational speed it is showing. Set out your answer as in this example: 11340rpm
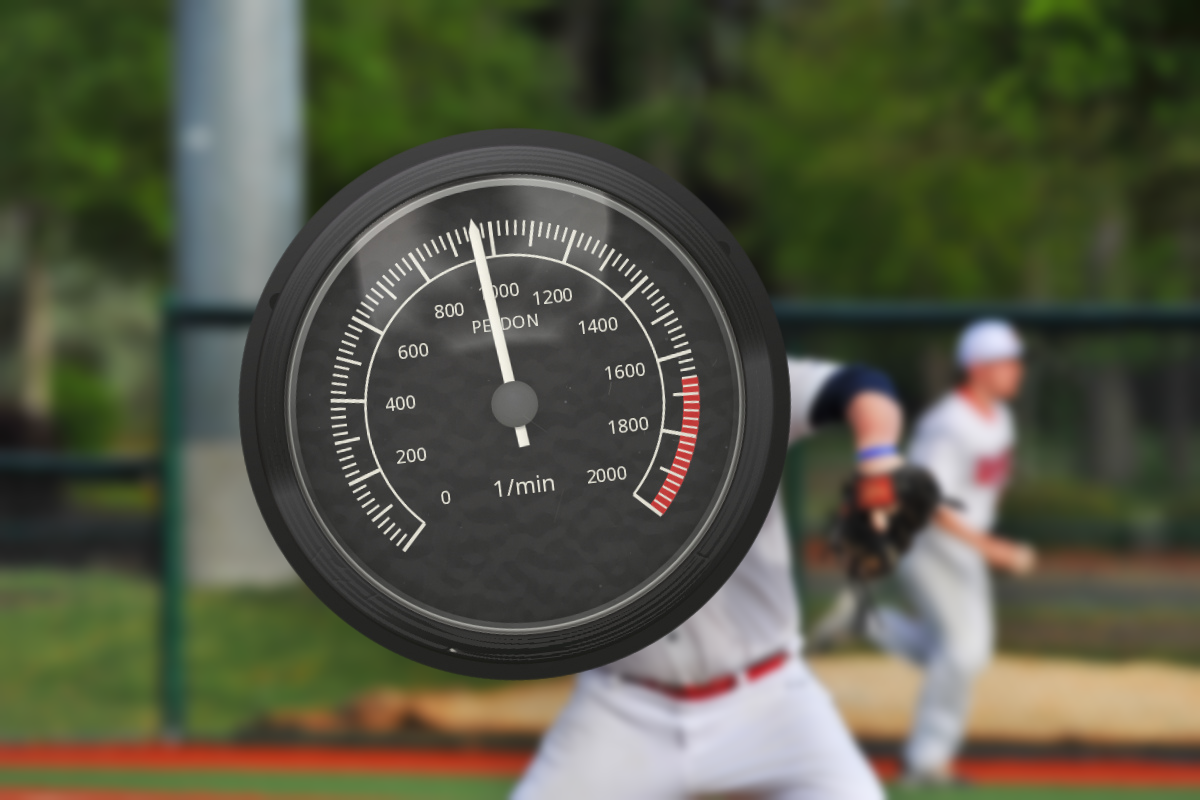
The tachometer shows 960rpm
